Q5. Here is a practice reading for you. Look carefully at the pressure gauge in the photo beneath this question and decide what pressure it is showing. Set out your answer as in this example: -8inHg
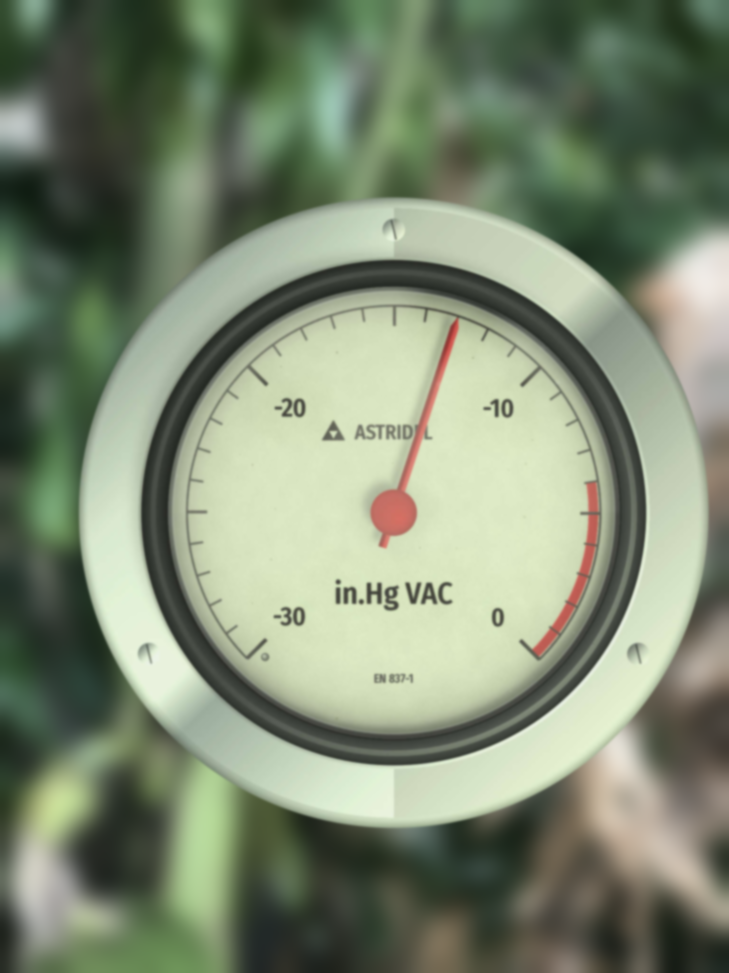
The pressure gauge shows -13inHg
